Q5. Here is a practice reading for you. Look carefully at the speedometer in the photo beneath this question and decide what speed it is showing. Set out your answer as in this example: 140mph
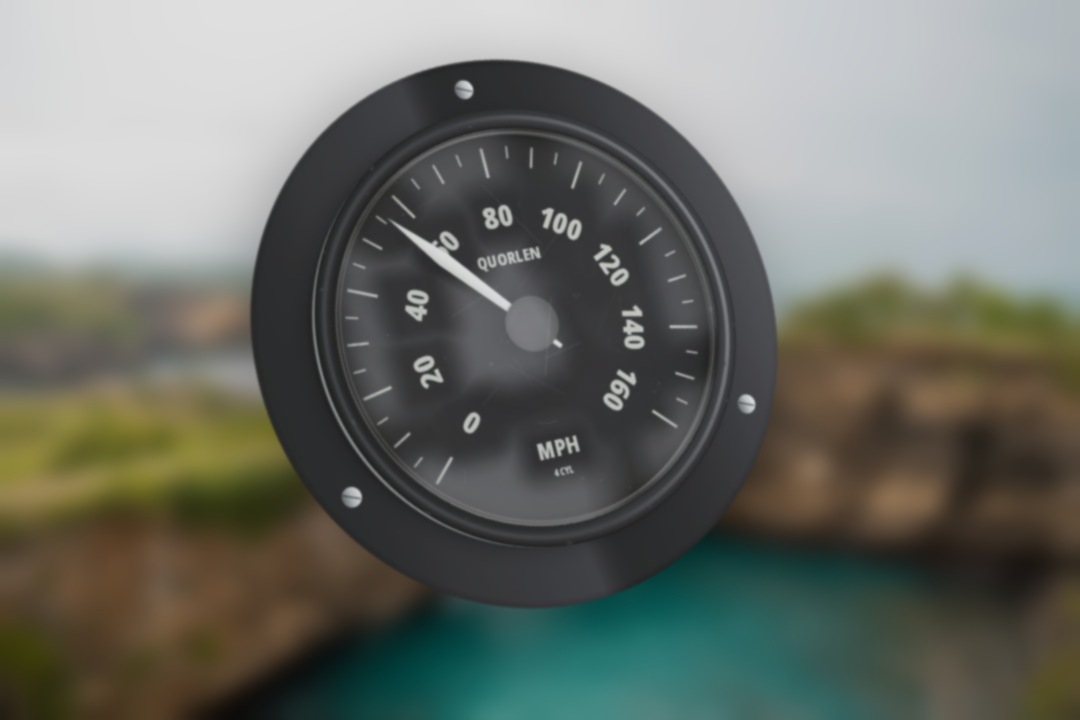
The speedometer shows 55mph
